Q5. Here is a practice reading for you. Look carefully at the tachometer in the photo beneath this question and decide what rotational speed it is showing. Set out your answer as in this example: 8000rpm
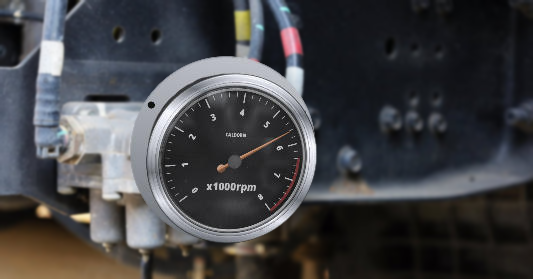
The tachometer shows 5600rpm
